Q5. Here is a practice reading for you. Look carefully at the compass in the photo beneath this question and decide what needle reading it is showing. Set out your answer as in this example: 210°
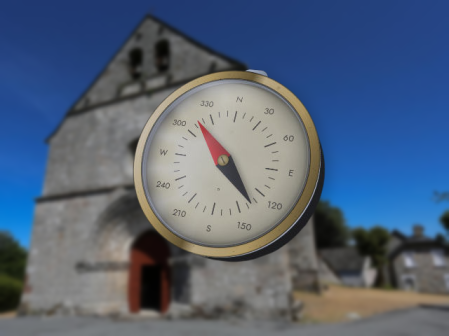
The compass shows 315°
